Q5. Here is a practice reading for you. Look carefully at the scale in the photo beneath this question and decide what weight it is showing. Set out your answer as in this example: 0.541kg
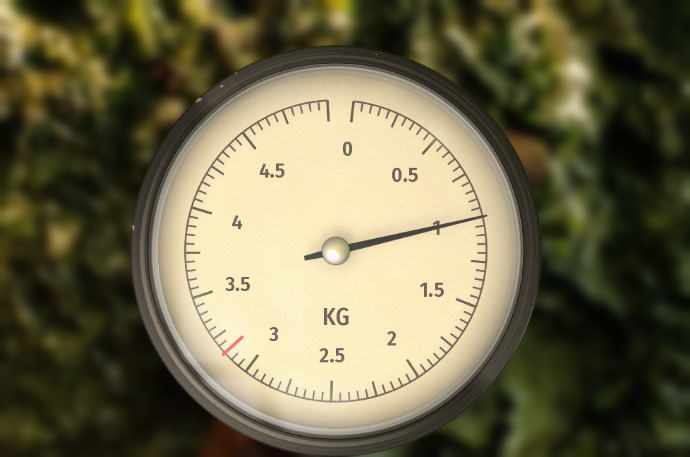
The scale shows 1kg
